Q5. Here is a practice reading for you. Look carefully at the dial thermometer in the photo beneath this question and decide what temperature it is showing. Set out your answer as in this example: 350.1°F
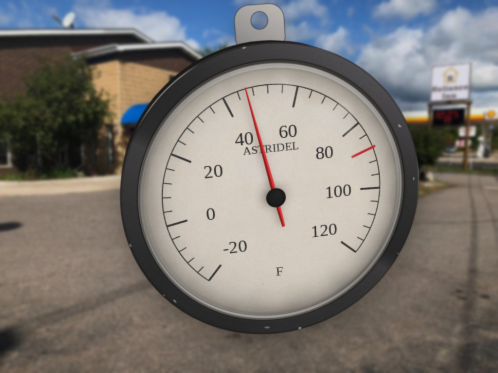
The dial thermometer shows 46°F
